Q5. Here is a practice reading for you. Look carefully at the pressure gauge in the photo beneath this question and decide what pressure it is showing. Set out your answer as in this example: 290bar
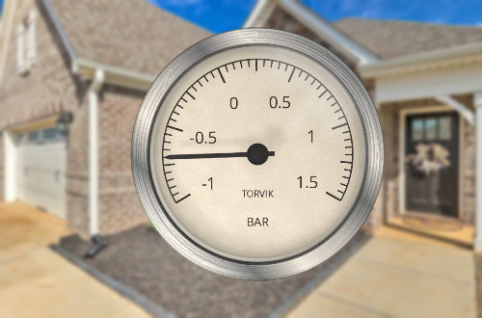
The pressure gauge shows -0.7bar
